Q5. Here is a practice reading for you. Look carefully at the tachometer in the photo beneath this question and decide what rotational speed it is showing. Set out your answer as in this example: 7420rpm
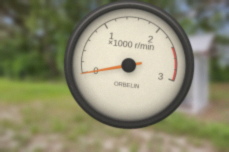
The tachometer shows 0rpm
